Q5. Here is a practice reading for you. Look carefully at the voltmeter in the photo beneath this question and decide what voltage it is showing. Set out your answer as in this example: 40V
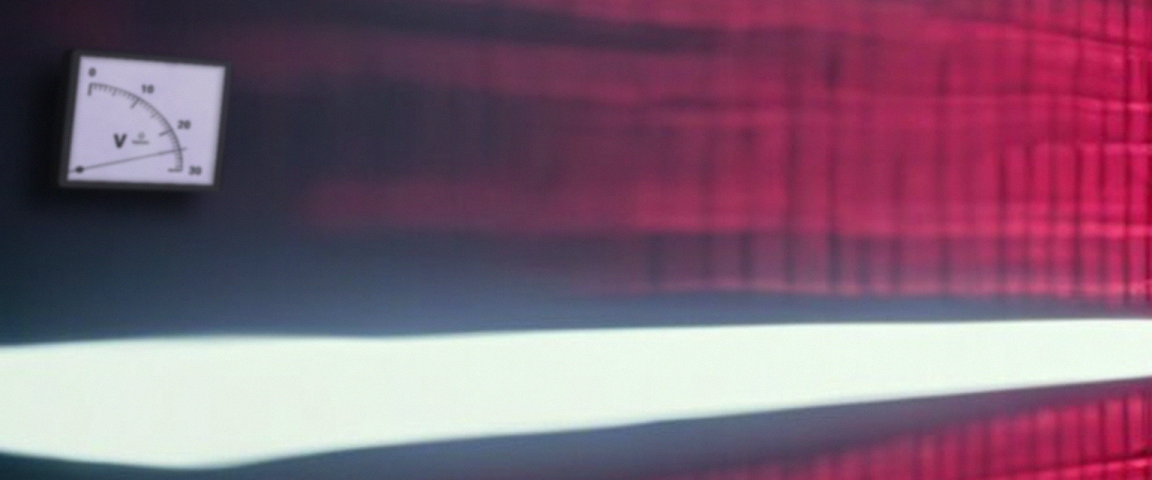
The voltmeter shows 25V
